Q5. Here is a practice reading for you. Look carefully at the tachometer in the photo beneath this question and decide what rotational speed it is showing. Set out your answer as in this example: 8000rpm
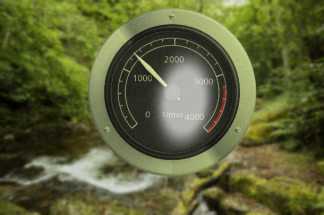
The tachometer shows 1300rpm
